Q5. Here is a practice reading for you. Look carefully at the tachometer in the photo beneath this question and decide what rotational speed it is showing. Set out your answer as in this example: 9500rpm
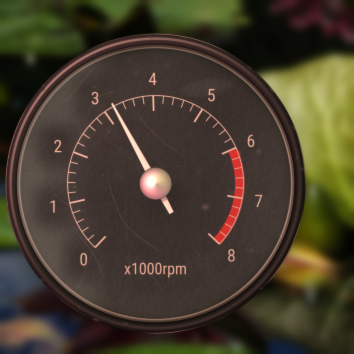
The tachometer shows 3200rpm
